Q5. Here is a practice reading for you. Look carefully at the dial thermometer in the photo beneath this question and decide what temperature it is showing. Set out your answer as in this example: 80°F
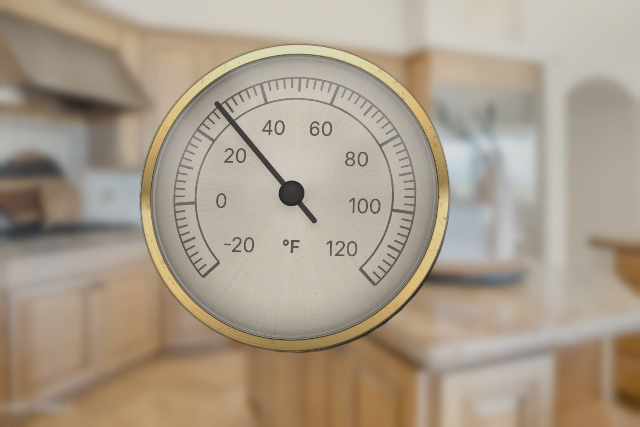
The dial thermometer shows 28°F
